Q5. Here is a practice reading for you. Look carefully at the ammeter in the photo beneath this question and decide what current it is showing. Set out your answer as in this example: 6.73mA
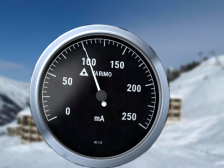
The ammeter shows 100mA
